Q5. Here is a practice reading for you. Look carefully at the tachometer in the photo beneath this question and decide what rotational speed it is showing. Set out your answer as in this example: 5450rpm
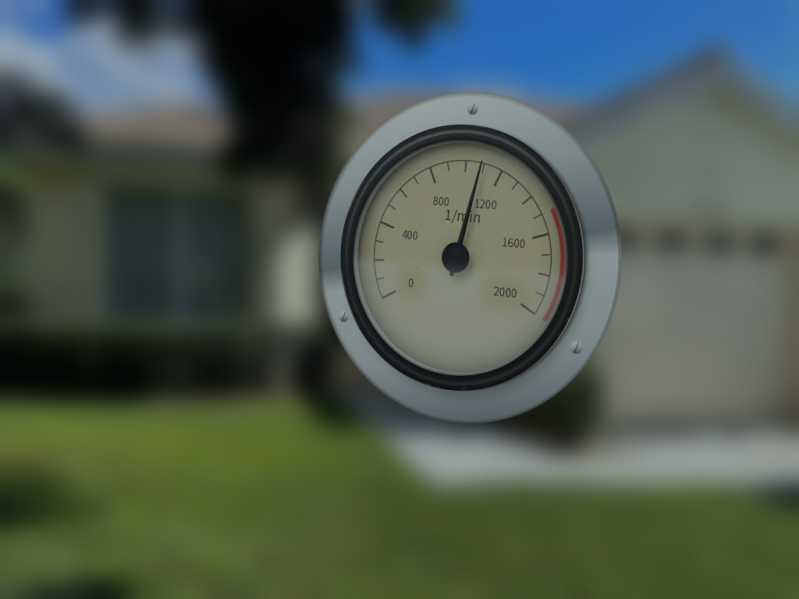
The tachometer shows 1100rpm
